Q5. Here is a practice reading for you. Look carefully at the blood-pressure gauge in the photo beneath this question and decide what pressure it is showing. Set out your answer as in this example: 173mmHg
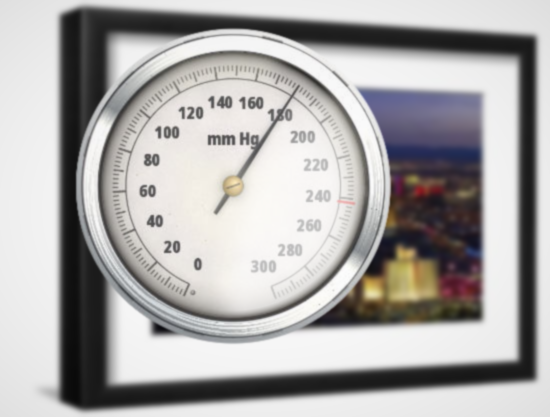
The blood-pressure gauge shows 180mmHg
